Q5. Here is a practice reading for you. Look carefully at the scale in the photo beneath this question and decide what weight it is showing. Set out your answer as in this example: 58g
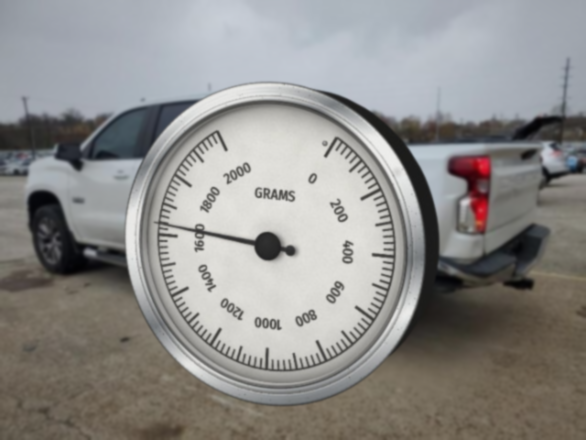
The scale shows 1640g
